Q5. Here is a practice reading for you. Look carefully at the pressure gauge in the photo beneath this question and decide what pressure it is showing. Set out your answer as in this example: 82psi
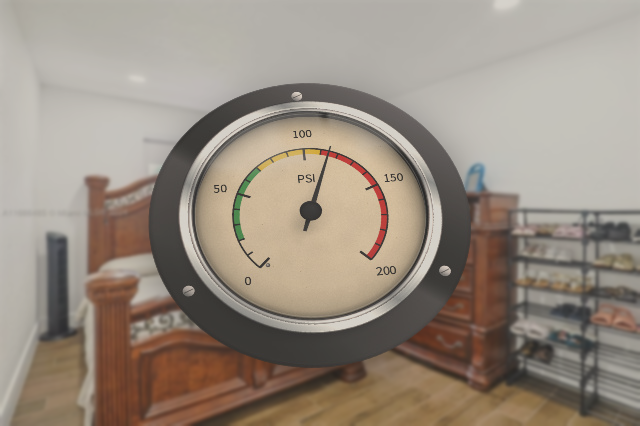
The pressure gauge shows 115psi
